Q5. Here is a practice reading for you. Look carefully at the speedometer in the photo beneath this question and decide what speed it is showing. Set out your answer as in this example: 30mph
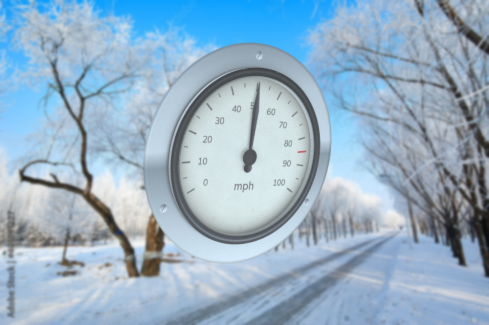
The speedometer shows 50mph
